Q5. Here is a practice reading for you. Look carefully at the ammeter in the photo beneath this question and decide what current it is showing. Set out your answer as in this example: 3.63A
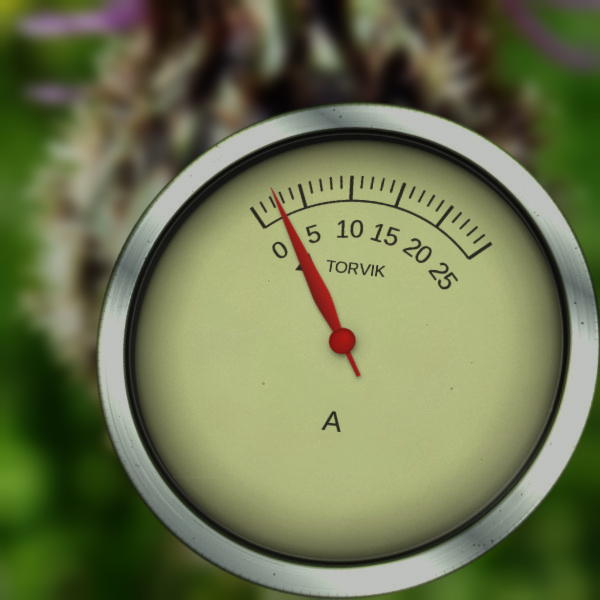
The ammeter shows 2.5A
